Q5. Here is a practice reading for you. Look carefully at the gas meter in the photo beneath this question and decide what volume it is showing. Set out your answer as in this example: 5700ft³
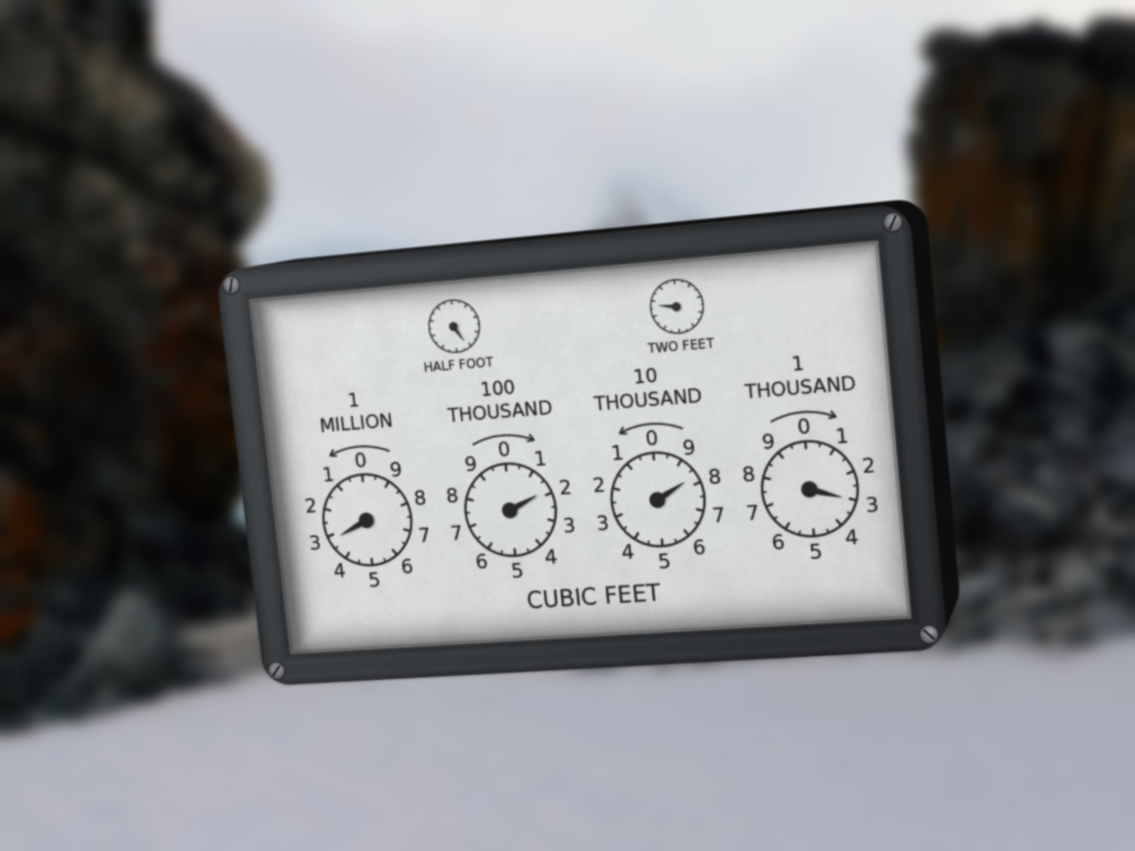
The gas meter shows 318300ft³
